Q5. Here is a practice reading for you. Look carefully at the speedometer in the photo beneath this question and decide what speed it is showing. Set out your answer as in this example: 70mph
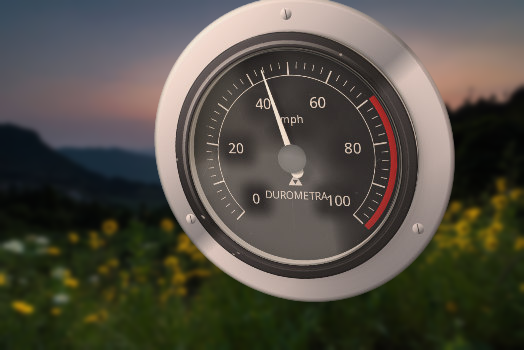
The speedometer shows 44mph
